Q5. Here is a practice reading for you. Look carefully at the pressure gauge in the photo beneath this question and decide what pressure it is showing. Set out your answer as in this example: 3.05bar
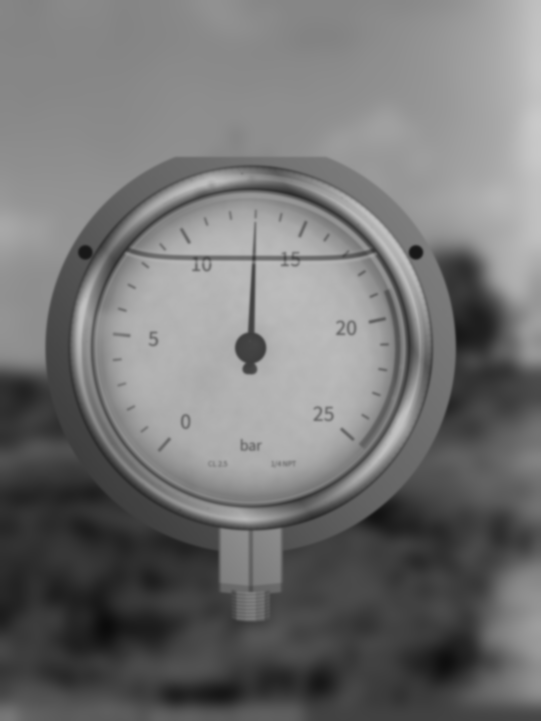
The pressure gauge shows 13bar
